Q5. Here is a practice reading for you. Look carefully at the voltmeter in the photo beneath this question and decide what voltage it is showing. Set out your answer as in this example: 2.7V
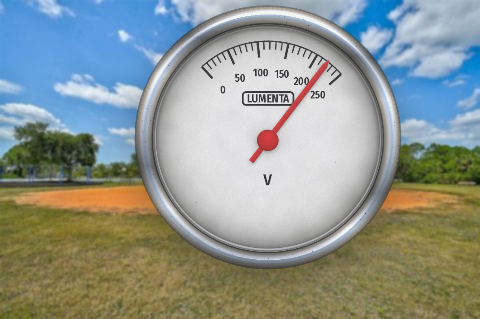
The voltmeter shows 220V
